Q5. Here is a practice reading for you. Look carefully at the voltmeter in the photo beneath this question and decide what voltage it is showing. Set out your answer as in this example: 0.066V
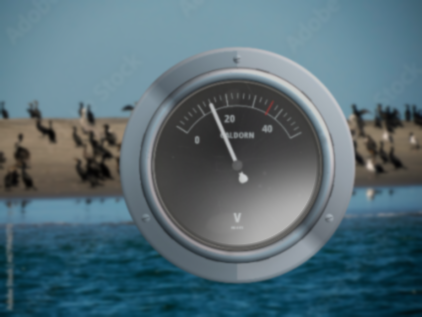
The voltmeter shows 14V
